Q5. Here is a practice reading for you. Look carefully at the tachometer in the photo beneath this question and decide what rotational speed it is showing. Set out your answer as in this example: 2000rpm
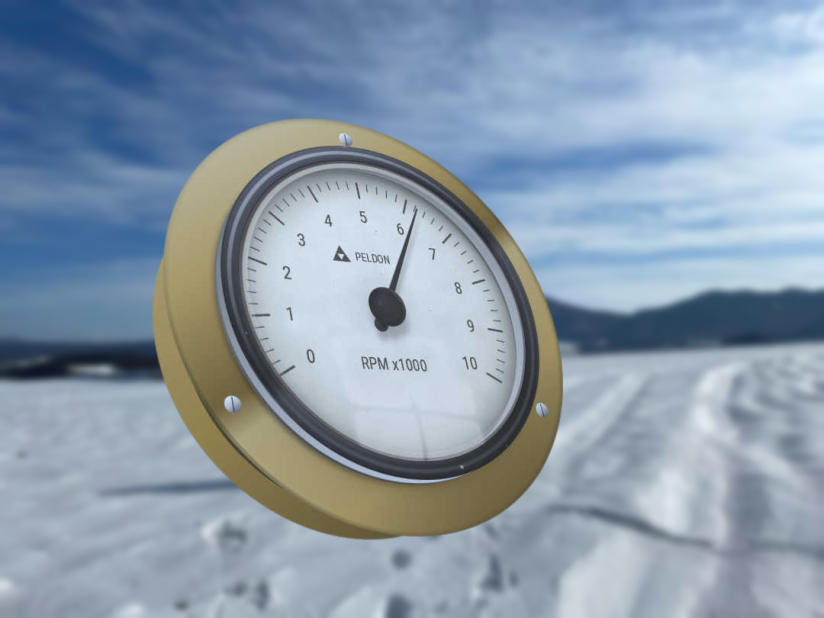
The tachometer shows 6200rpm
